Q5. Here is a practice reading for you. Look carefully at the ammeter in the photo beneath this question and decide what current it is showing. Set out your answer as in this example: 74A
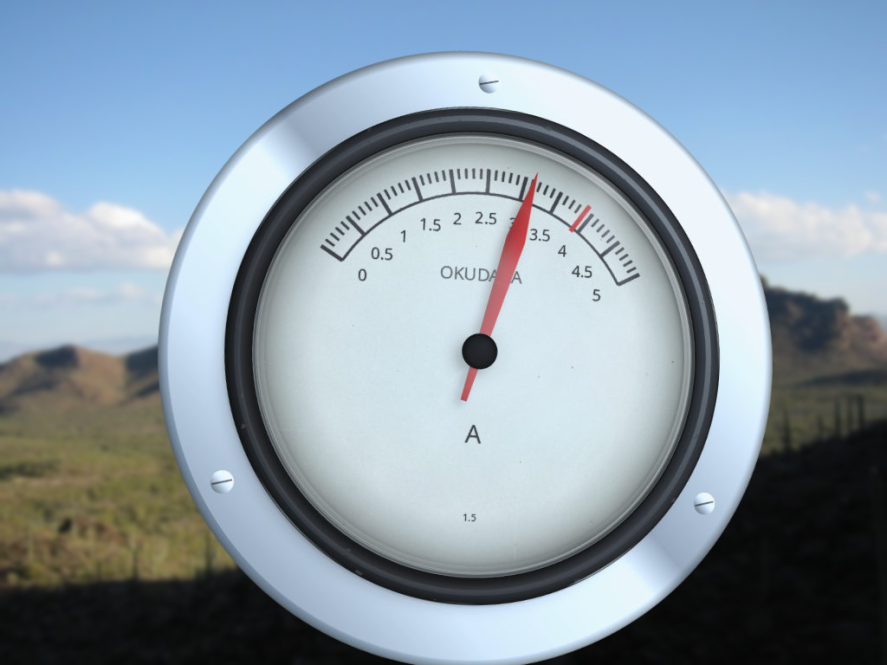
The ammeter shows 3.1A
